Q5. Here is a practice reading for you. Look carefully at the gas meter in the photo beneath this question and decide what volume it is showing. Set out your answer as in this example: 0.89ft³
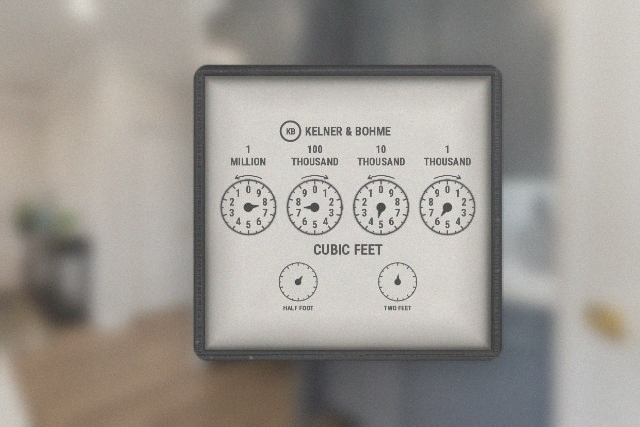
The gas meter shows 774600ft³
